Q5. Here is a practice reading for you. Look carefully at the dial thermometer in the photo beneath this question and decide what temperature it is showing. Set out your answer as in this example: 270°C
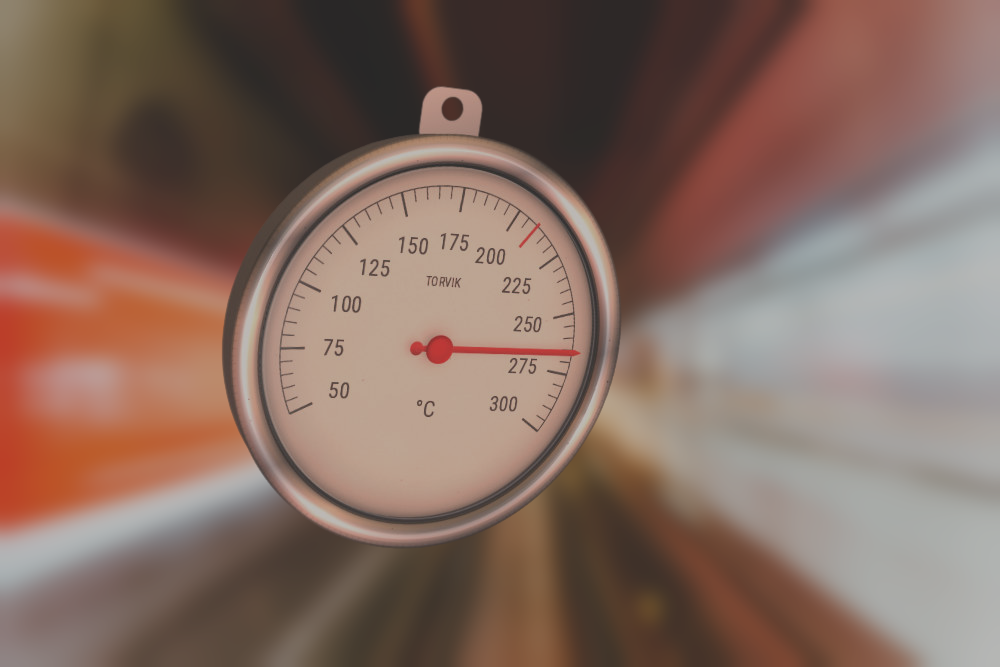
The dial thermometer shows 265°C
